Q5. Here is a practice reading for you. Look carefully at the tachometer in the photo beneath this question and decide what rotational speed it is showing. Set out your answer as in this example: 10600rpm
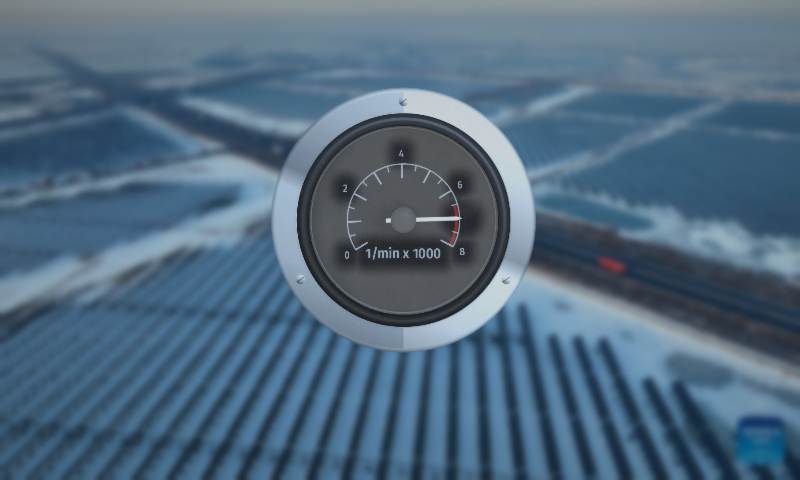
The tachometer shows 7000rpm
